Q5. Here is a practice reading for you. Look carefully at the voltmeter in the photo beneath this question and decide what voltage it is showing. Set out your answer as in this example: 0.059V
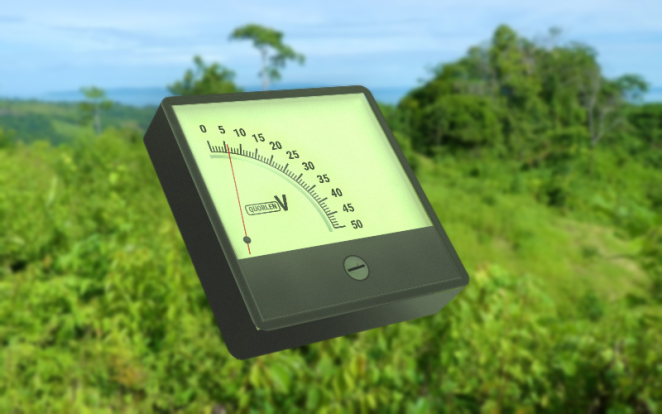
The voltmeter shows 5V
